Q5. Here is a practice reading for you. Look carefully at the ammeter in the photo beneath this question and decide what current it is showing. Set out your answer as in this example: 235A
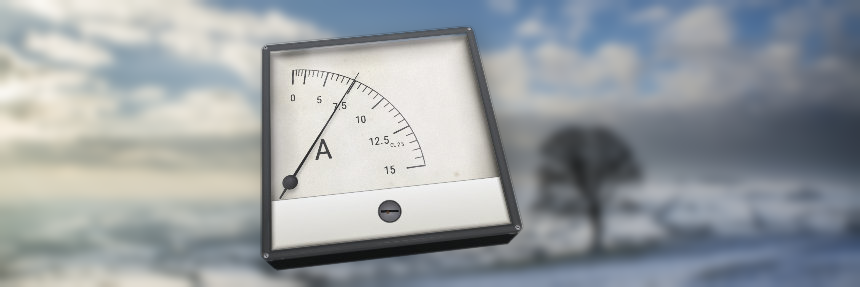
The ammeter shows 7.5A
